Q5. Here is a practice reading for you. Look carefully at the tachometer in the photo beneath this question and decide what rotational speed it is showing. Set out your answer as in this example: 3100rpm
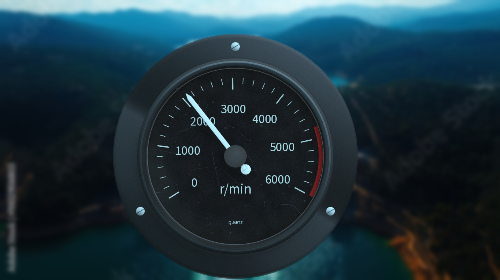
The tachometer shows 2100rpm
